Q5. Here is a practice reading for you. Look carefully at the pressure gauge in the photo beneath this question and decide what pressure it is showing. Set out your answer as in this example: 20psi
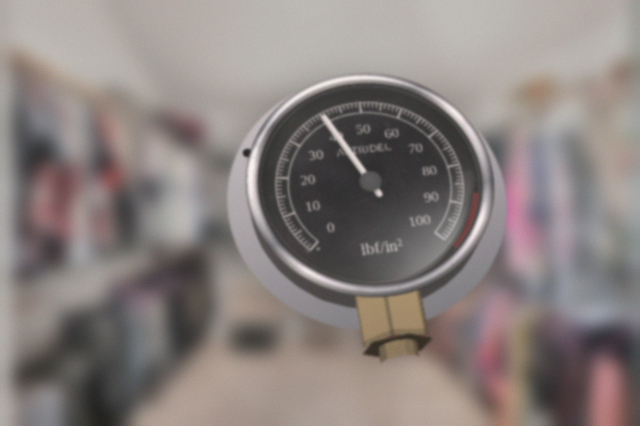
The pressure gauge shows 40psi
